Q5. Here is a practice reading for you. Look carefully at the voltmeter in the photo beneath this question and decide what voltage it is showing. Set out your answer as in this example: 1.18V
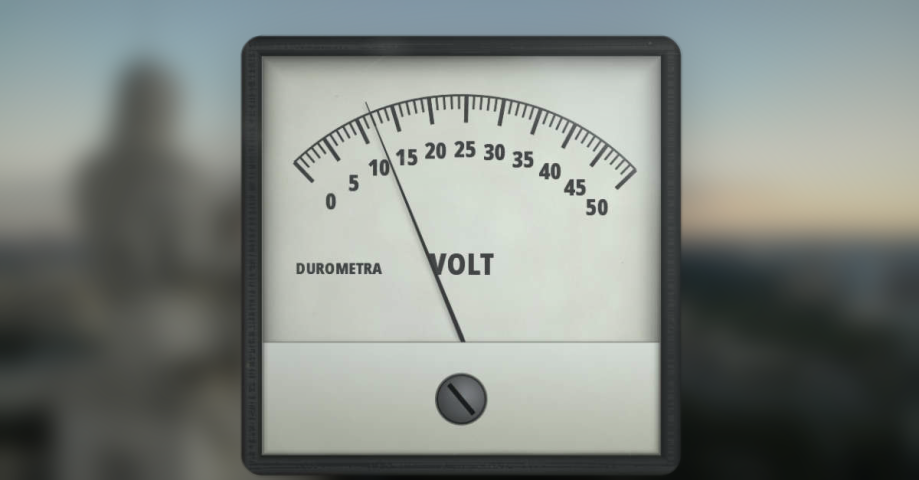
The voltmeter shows 12V
